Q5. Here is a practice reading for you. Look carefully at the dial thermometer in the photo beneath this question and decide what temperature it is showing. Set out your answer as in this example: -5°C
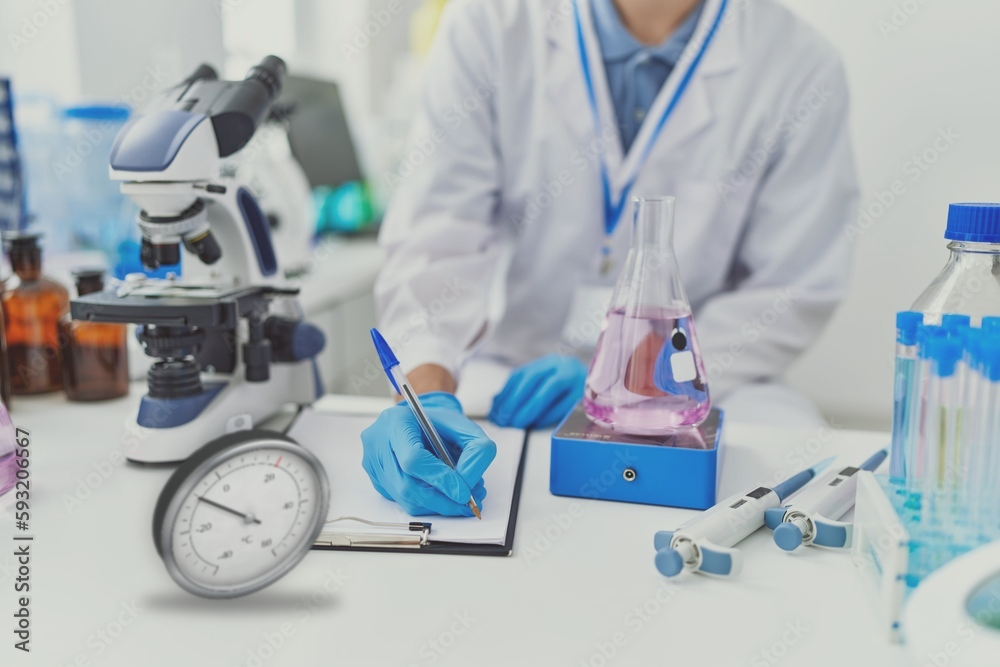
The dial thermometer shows -8°C
